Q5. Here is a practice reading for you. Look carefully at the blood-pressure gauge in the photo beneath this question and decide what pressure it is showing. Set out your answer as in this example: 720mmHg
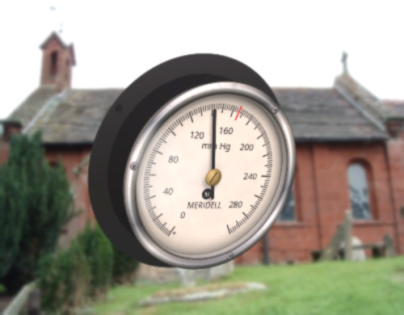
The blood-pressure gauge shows 140mmHg
